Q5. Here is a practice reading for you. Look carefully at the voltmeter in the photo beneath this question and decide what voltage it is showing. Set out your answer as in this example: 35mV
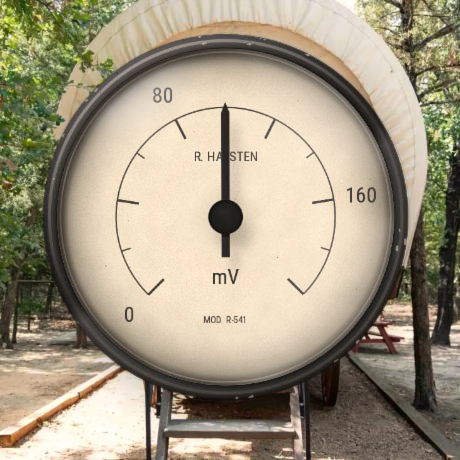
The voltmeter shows 100mV
